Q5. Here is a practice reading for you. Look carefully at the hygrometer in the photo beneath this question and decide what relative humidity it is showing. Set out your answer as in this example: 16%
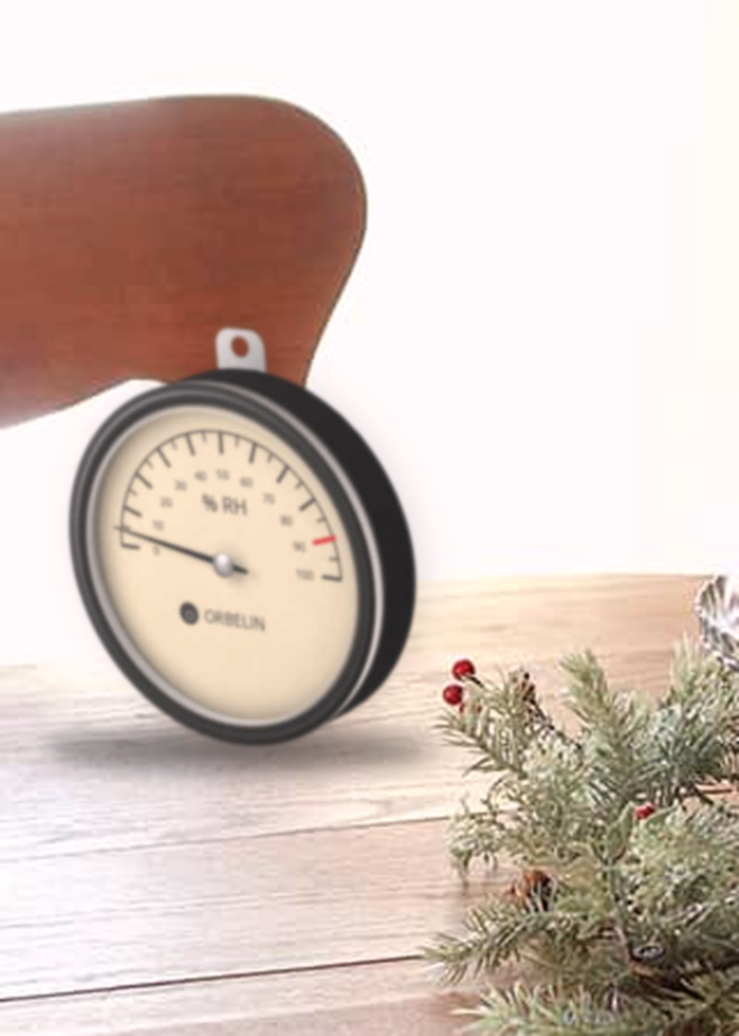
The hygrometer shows 5%
